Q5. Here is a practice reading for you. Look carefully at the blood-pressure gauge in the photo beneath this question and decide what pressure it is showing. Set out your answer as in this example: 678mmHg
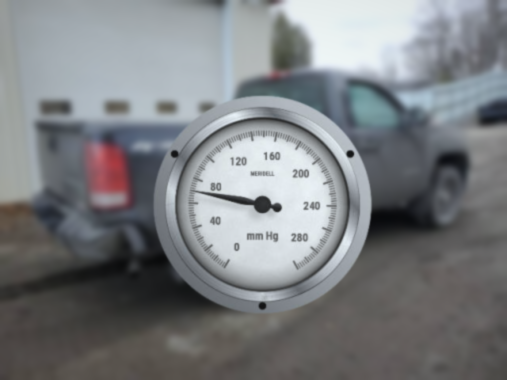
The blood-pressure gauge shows 70mmHg
